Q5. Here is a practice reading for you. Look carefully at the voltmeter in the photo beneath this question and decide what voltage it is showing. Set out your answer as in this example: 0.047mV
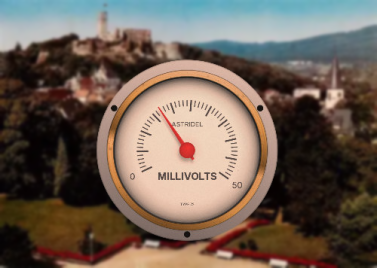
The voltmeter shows 17mV
